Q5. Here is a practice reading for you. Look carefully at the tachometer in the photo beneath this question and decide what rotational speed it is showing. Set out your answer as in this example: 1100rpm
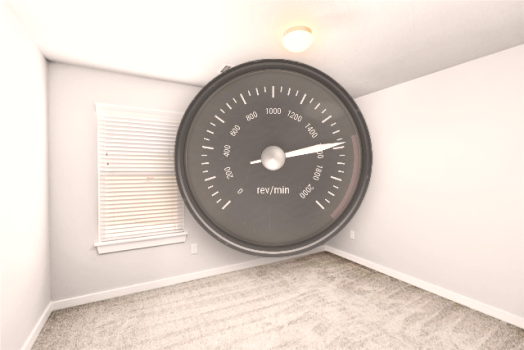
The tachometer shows 1575rpm
